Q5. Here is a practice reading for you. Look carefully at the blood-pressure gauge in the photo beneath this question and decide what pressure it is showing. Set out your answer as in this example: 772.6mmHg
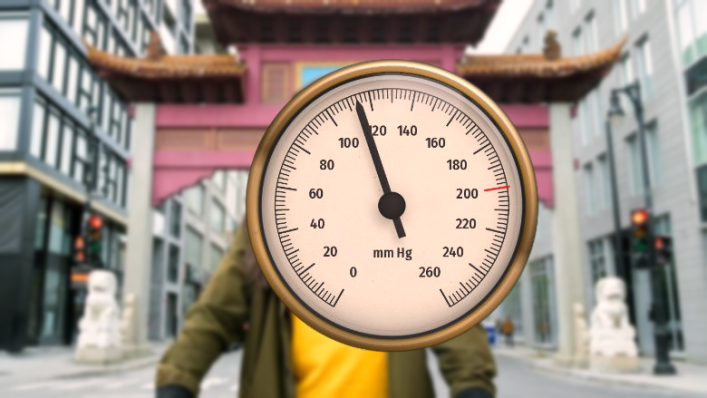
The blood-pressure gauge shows 114mmHg
